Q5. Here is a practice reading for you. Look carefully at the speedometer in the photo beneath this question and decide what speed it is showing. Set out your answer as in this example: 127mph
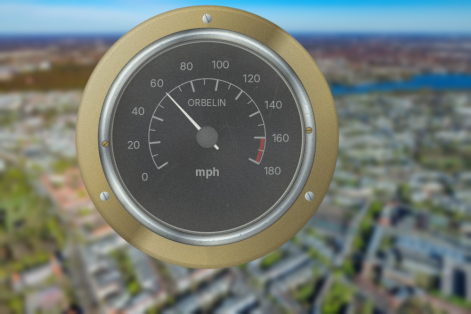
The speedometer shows 60mph
